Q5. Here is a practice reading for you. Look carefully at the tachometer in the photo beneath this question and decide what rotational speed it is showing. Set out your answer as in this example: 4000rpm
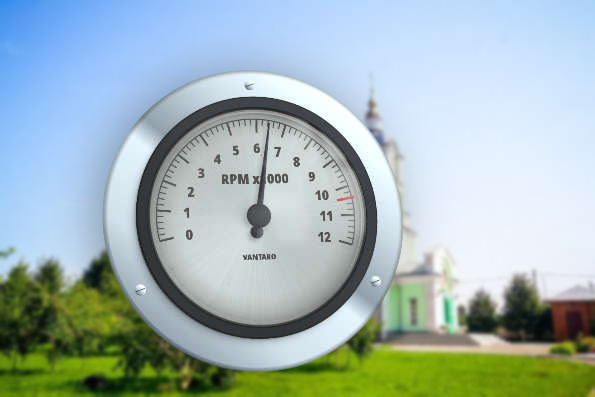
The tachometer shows 6400rpm
